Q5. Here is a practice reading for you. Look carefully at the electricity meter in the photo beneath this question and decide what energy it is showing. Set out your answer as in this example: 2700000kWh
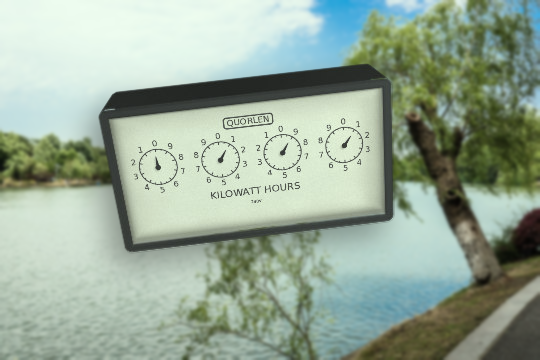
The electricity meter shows 91kWh
